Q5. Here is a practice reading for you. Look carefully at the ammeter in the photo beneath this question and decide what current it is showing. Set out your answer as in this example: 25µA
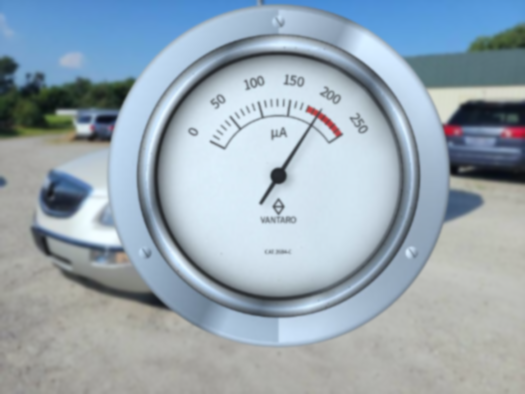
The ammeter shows 200µA
